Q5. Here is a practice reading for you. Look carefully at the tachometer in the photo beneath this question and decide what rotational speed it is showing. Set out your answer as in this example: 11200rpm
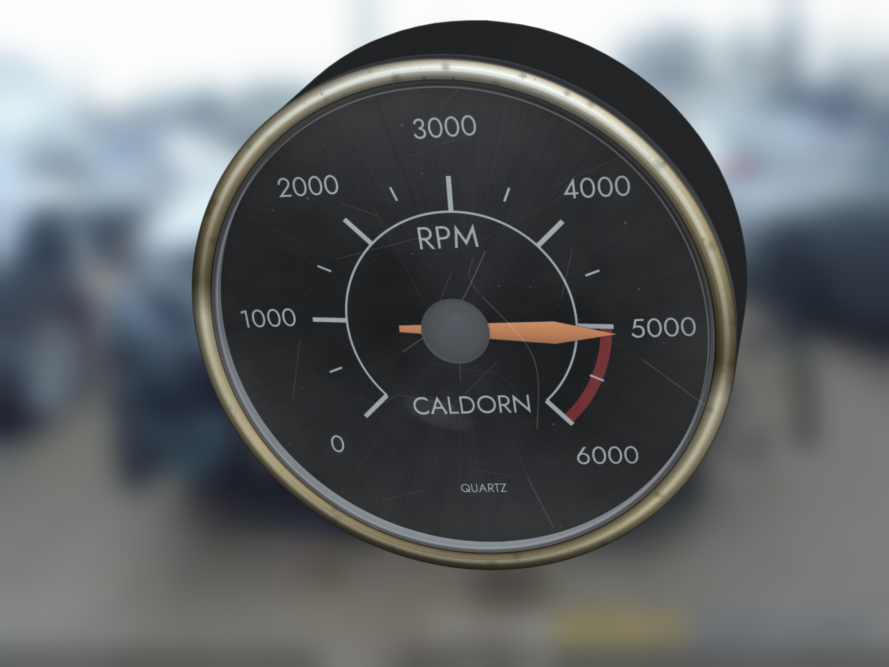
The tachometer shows 5000rpm
